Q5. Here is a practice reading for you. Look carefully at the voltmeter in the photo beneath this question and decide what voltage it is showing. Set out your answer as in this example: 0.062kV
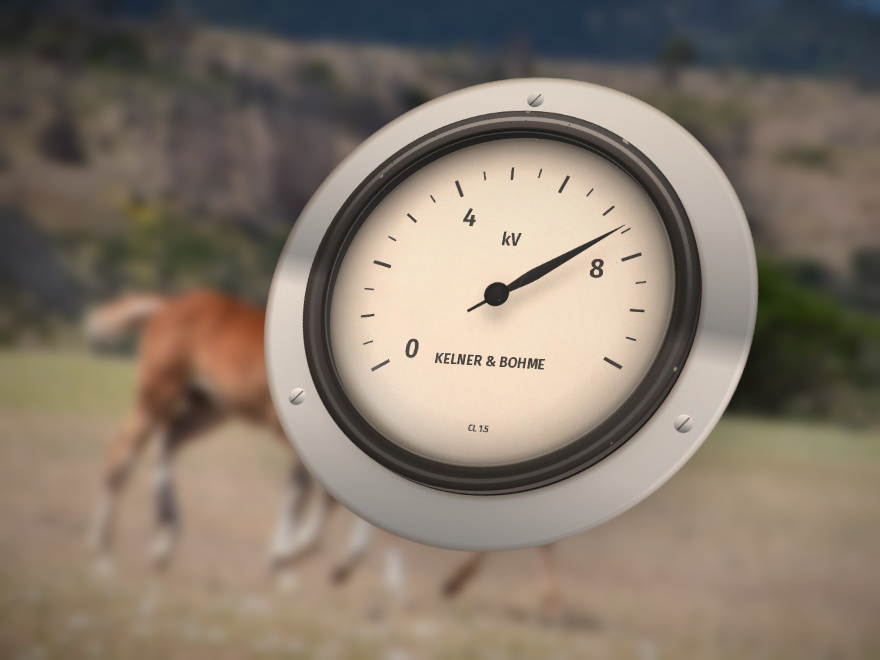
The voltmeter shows 7.5kV
